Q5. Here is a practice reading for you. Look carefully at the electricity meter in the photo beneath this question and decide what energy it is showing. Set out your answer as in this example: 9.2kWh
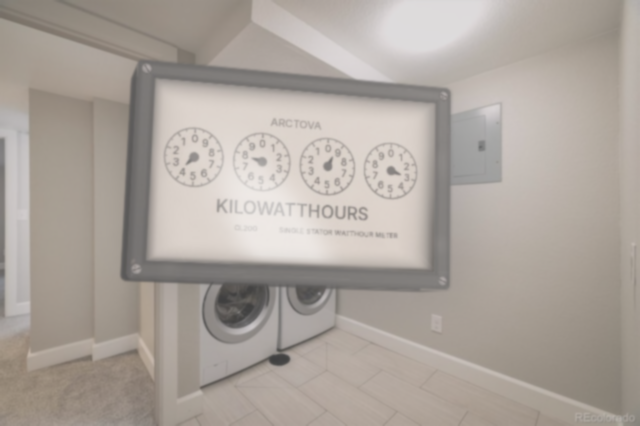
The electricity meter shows 3793kWh
